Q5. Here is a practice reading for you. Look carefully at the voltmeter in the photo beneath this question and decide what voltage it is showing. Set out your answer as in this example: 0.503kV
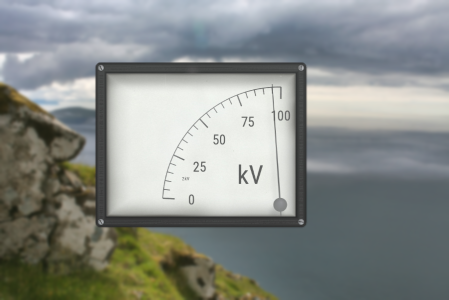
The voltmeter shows 95kV
